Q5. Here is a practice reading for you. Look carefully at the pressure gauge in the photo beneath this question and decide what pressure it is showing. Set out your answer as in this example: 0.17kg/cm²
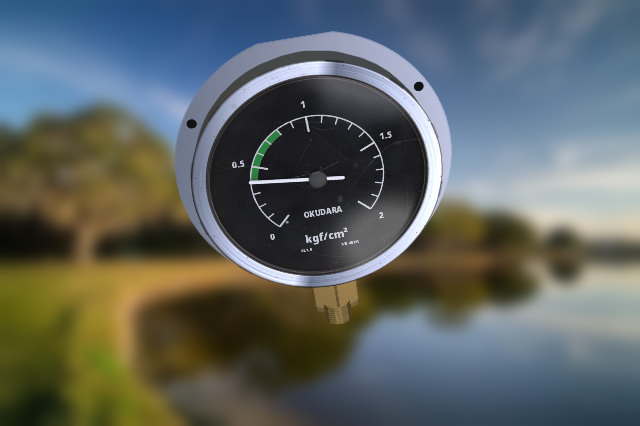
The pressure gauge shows 0.4kg/cm²
